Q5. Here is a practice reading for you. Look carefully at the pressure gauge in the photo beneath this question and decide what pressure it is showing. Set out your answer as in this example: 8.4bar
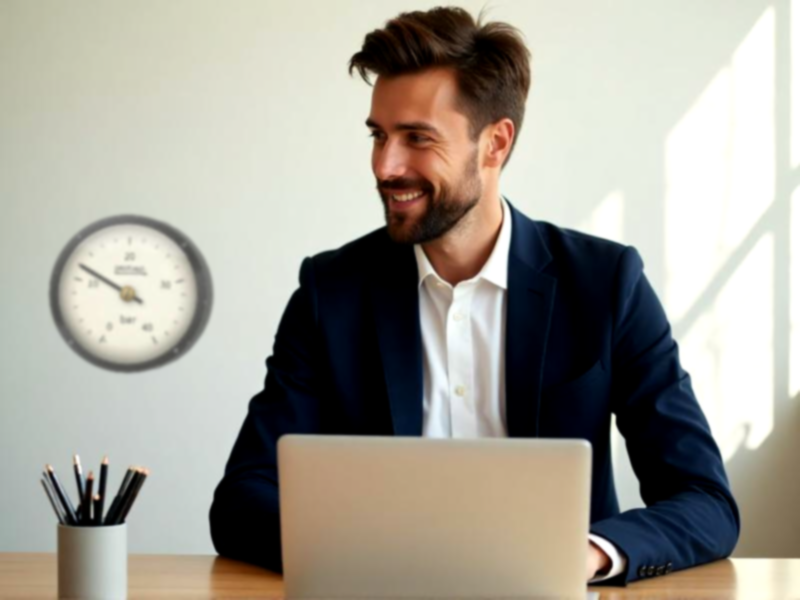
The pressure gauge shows 12bar
